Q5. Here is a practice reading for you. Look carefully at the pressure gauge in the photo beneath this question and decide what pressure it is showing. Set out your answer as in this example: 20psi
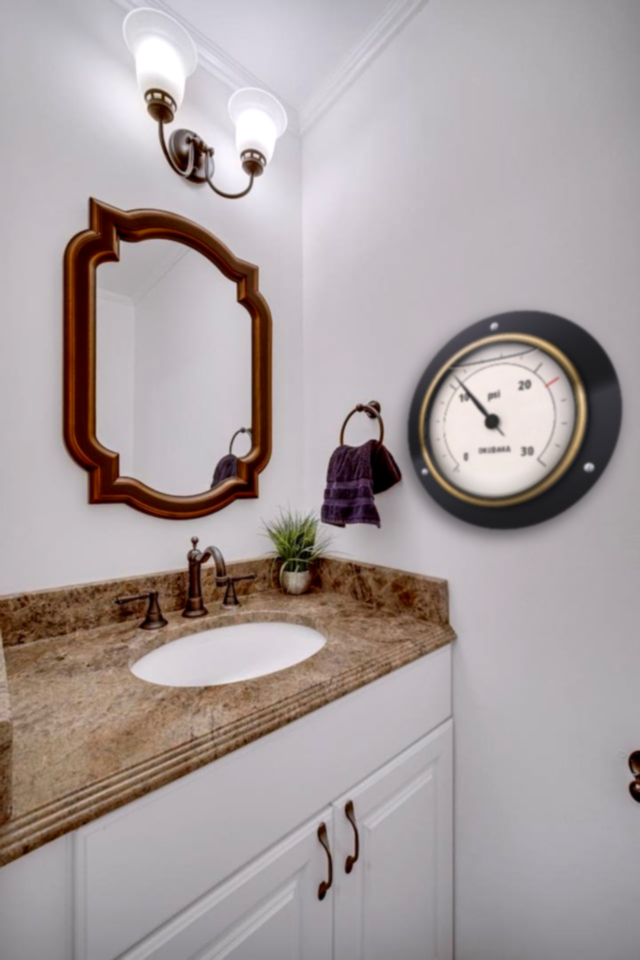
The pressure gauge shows 11psi
